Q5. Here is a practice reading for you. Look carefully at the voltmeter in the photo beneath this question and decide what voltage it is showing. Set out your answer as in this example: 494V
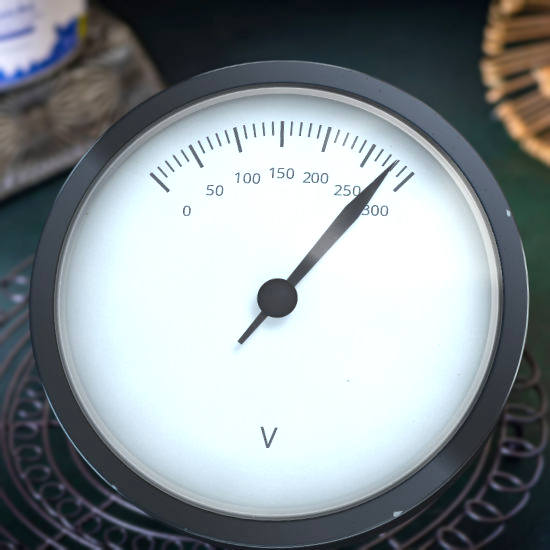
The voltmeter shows 280V
